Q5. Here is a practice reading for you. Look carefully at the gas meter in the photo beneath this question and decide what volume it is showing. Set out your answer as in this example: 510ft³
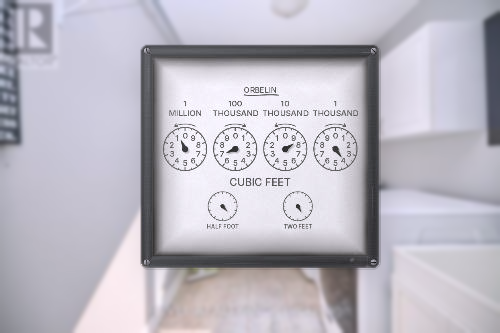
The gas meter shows 68400ft³
